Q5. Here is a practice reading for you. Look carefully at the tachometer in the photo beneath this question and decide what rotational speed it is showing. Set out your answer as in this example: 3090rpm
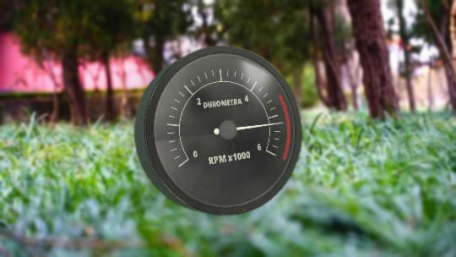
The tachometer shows 5200rpm
